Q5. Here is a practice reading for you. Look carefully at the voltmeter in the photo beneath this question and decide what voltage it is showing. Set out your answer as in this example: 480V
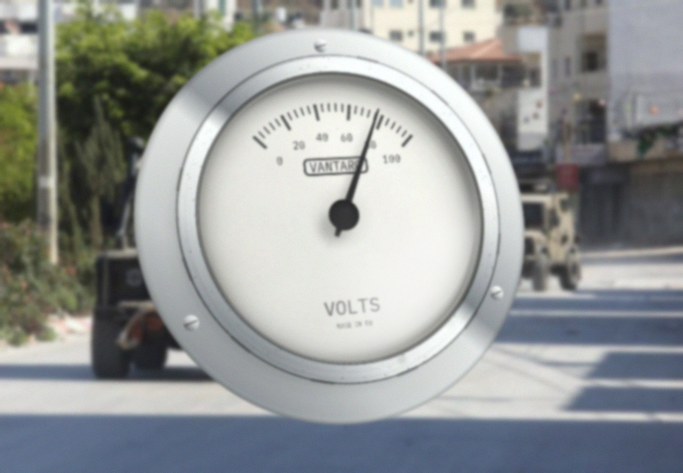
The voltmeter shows 76V
